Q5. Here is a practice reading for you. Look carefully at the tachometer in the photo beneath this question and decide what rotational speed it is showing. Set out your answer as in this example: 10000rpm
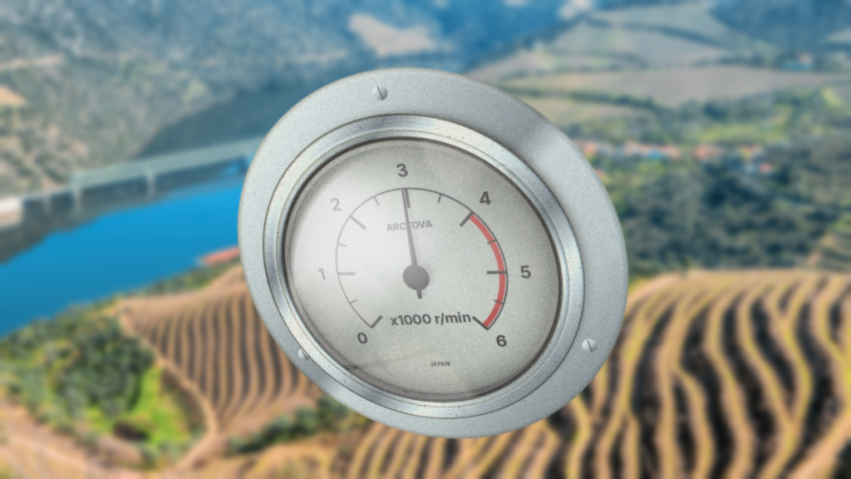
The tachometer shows 3000rpm
